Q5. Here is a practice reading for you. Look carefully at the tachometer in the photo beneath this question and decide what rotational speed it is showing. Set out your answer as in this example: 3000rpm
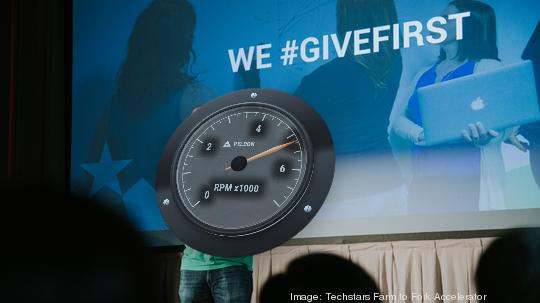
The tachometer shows 5250rpm
